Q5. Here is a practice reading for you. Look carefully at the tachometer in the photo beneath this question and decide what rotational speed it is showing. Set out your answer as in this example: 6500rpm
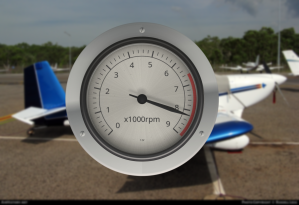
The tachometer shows 8200rpm
